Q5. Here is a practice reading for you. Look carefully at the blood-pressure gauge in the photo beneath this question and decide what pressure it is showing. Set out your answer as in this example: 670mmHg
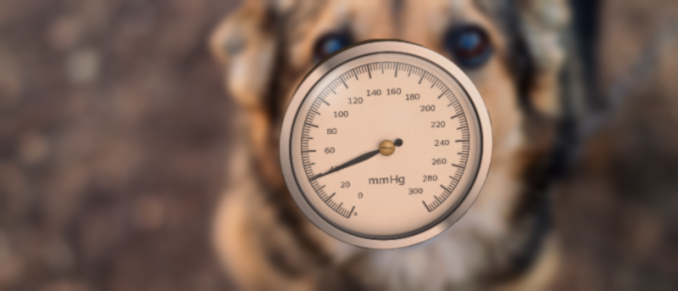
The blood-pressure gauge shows 40mmHg
